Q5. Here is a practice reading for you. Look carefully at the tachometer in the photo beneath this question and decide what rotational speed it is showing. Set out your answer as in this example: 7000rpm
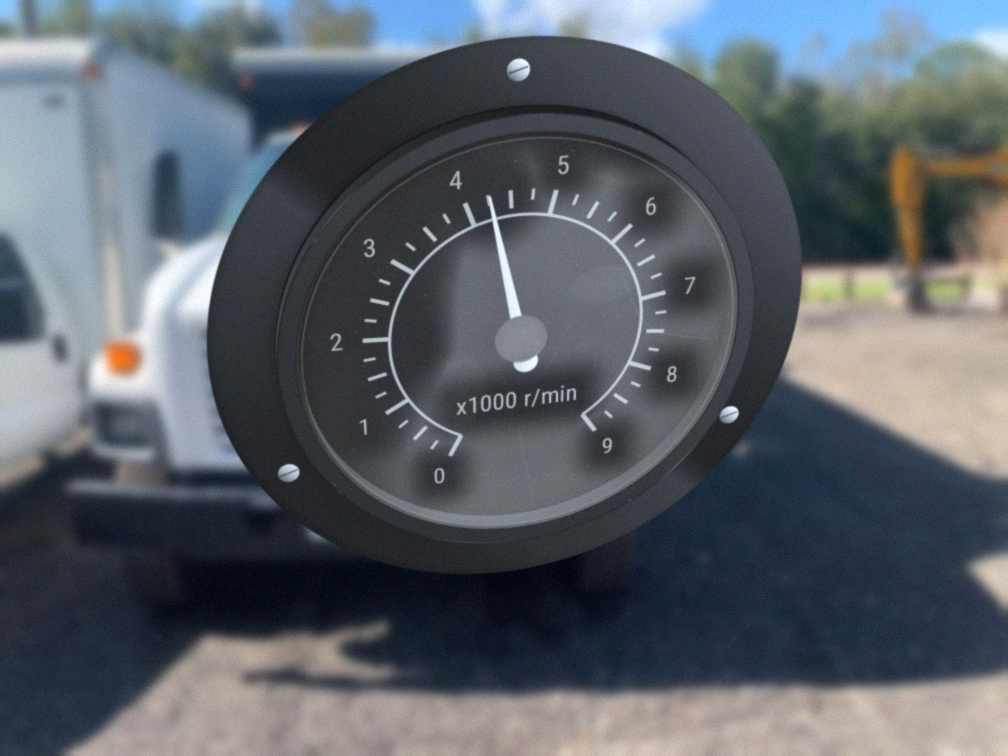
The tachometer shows 4250rpm
